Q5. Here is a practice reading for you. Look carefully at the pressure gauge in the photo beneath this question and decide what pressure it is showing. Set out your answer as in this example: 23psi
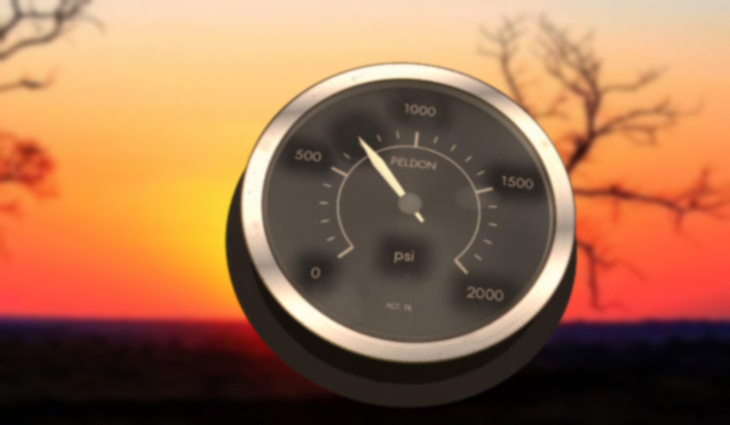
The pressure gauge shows 700psi
